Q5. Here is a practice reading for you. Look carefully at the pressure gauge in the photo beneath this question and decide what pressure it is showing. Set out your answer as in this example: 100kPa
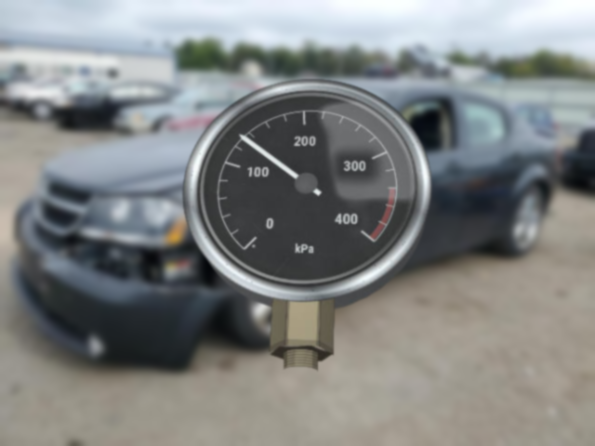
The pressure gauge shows 130kPa
